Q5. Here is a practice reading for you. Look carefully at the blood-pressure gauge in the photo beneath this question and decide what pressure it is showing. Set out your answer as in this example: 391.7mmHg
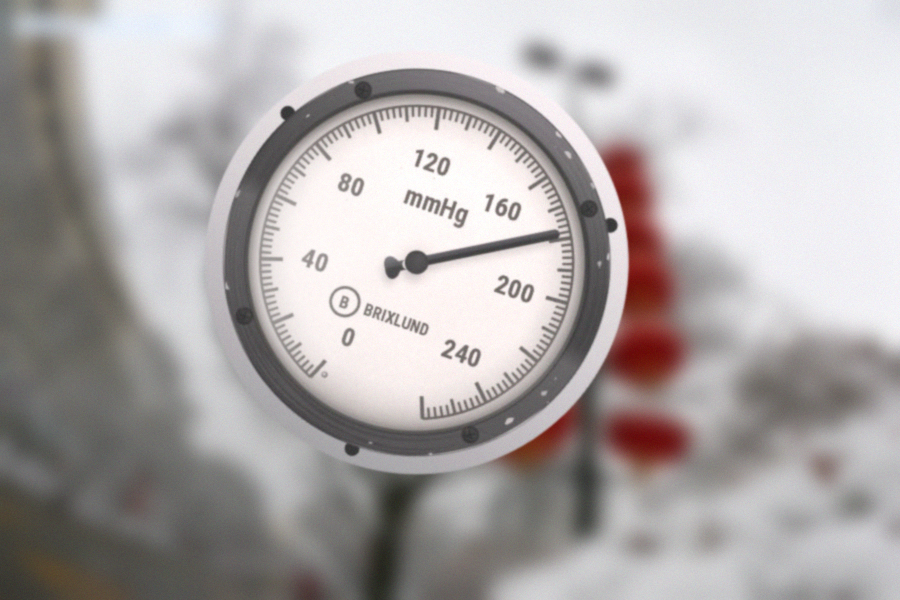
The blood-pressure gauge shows 178mmHg
